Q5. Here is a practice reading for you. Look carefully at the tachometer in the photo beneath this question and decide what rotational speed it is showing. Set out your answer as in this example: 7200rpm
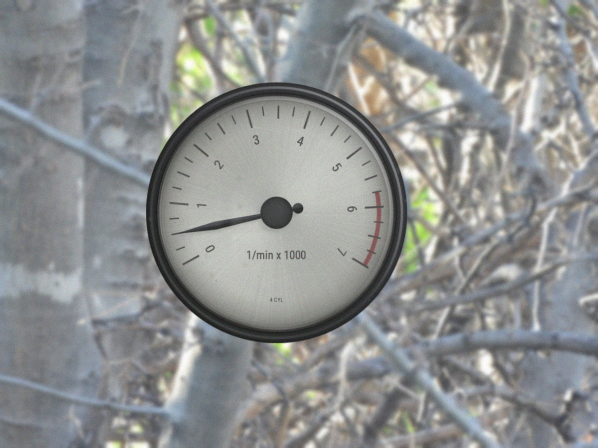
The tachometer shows 500rpm
